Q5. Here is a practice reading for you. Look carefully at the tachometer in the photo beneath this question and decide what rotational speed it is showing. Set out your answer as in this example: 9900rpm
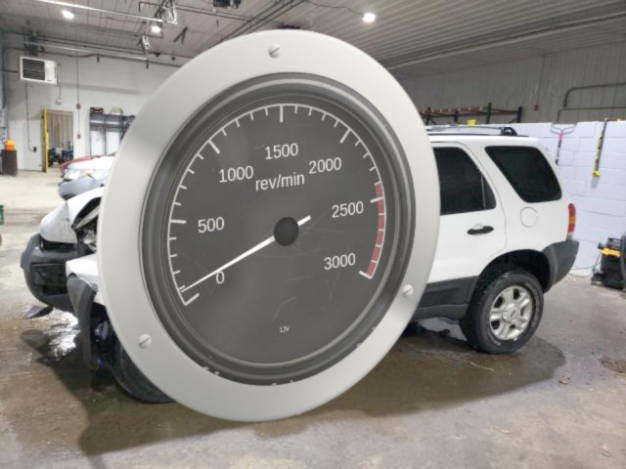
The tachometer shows 100rpm
